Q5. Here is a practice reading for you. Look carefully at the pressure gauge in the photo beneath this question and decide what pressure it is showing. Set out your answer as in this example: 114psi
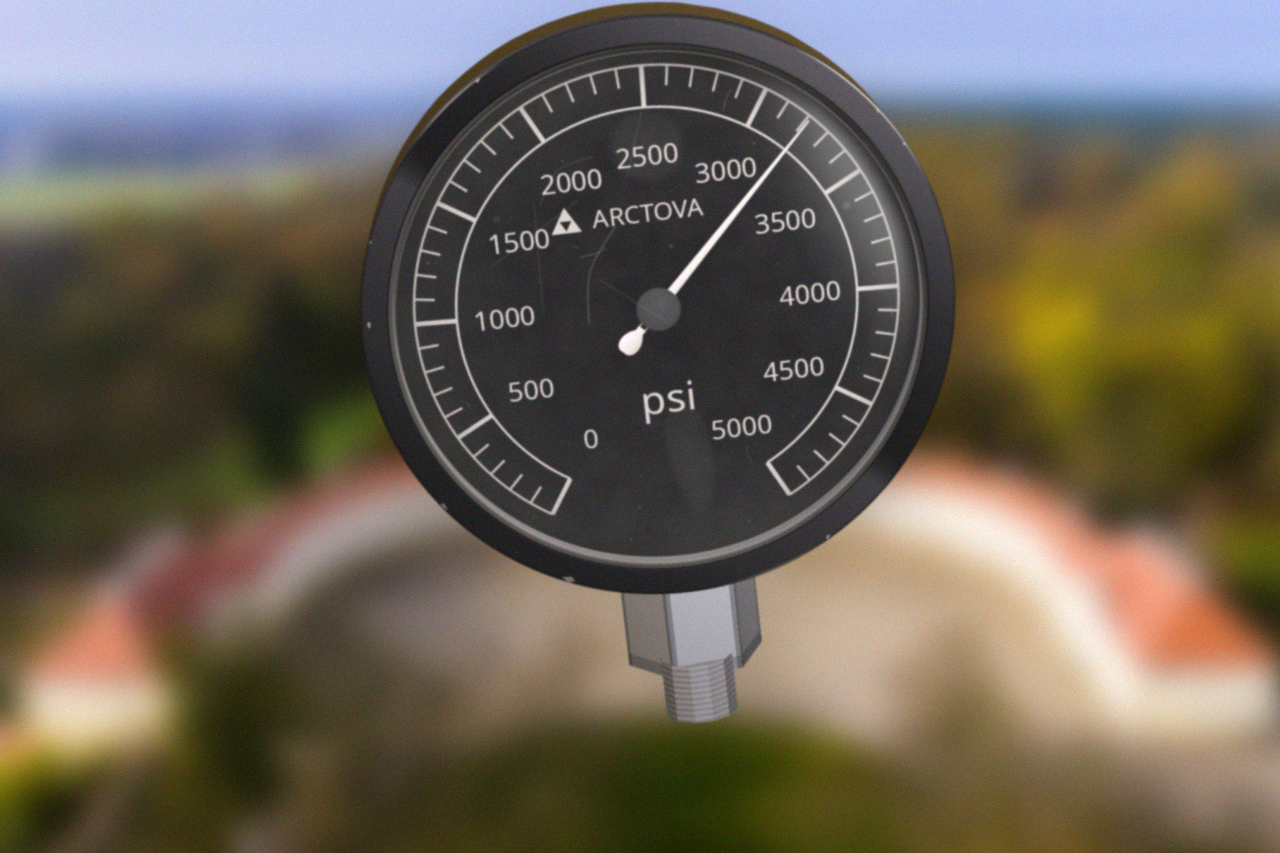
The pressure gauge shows 3200psi
